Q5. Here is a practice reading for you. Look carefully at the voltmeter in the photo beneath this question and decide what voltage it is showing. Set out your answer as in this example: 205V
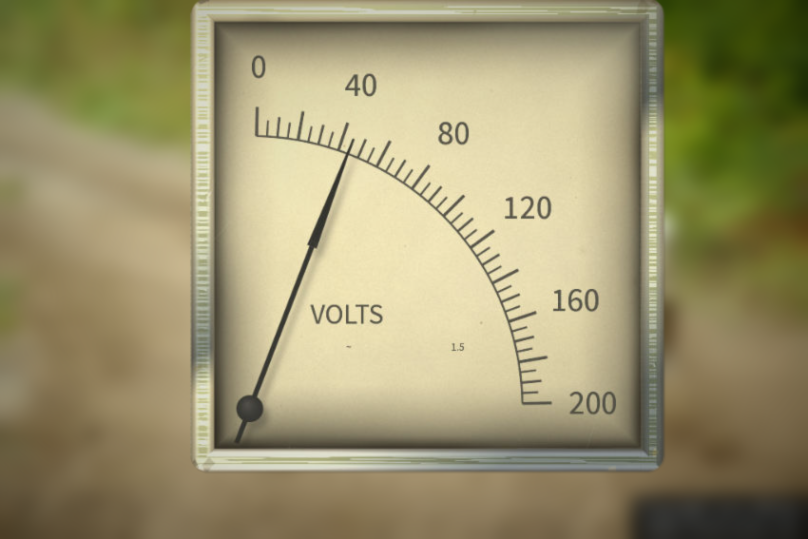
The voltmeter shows 45V
